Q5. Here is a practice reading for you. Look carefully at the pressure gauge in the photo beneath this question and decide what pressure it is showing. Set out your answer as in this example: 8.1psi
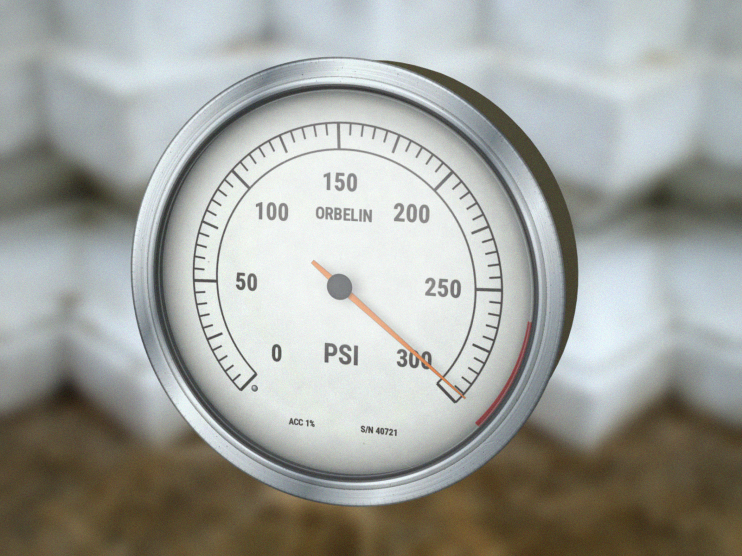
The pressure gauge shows 295psi
